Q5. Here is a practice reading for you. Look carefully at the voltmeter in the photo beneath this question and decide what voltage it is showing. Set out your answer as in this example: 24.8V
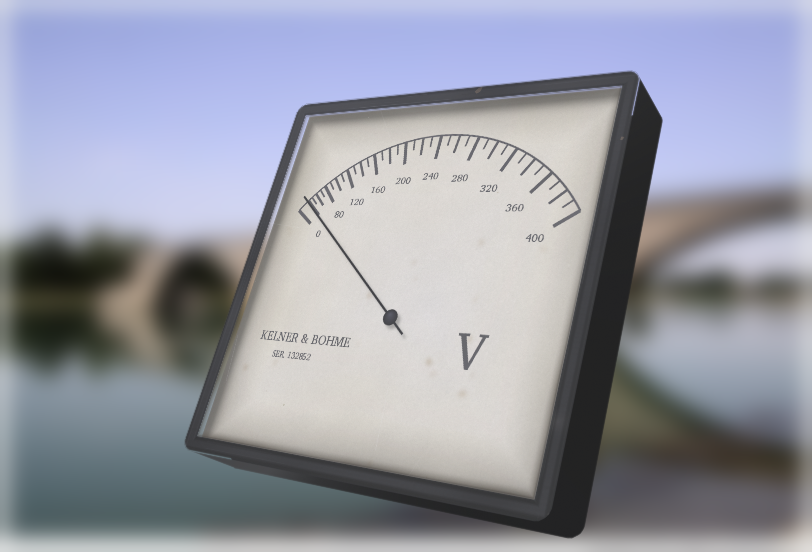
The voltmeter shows 40V
